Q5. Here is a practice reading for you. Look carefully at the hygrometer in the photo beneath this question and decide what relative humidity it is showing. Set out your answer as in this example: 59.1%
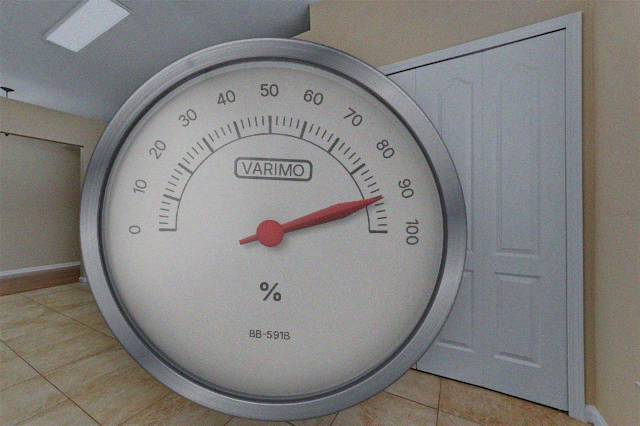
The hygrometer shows 90%
